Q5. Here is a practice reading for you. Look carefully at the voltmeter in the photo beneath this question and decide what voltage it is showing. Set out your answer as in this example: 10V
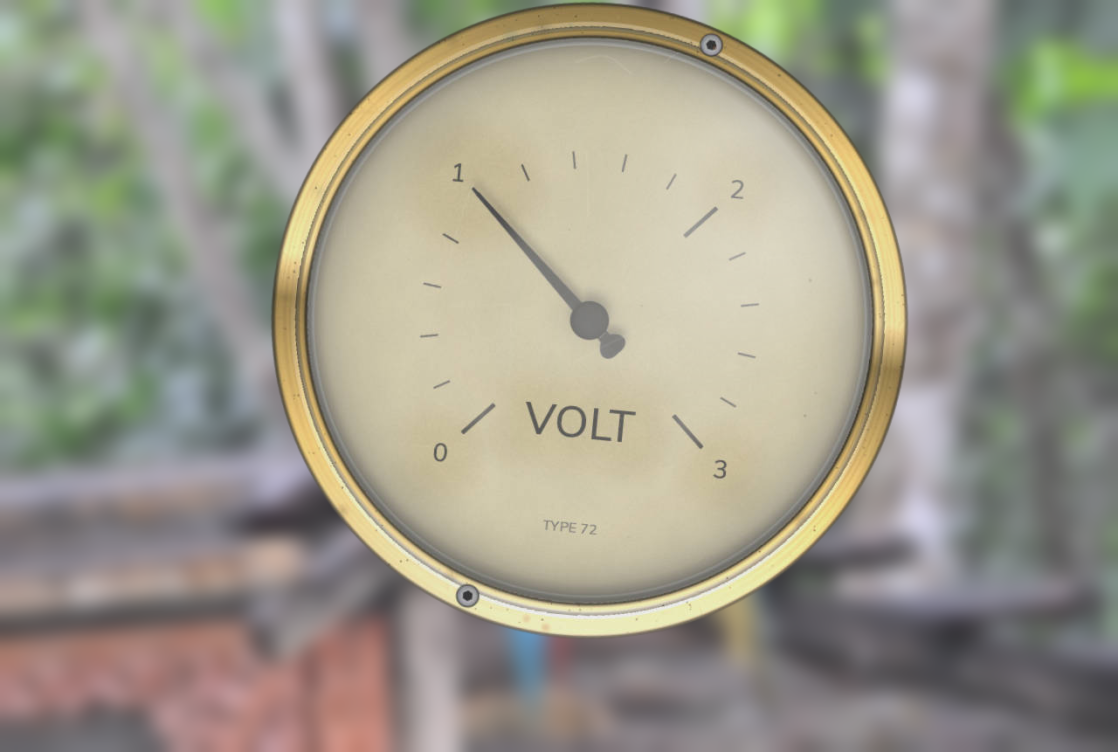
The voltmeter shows 1V
